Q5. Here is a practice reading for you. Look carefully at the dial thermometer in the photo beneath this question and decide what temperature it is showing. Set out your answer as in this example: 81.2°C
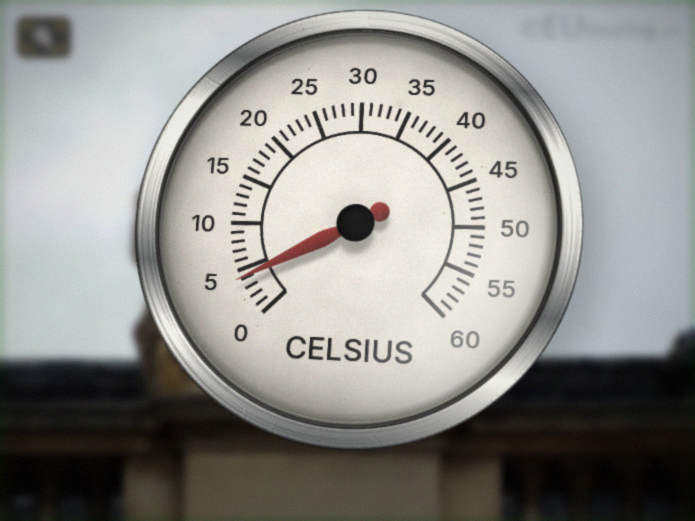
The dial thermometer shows 4°C
